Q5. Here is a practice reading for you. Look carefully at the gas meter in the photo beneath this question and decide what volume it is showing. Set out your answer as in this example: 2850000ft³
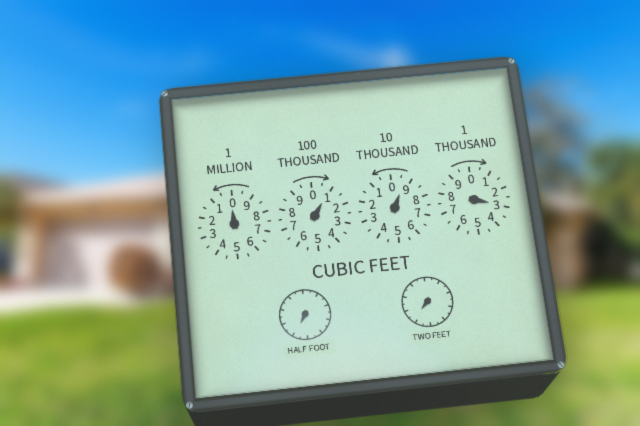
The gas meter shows 9300ft³
